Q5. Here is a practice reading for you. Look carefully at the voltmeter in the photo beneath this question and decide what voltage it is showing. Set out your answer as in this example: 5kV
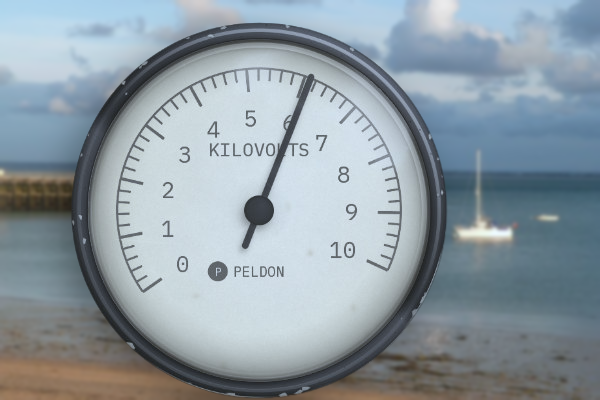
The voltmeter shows 6.1kV
